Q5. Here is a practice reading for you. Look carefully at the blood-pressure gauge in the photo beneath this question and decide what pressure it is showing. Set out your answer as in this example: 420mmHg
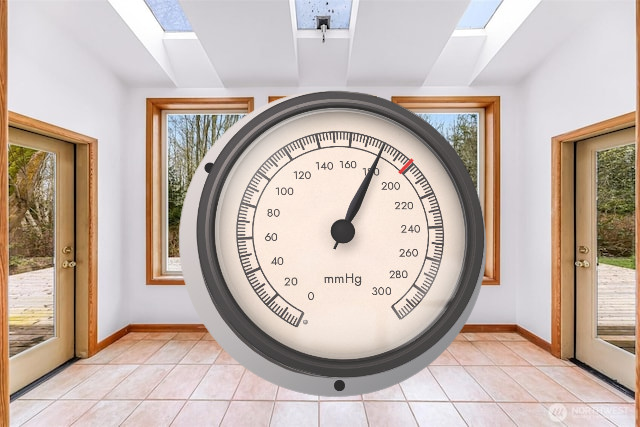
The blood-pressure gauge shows 180mmHg
